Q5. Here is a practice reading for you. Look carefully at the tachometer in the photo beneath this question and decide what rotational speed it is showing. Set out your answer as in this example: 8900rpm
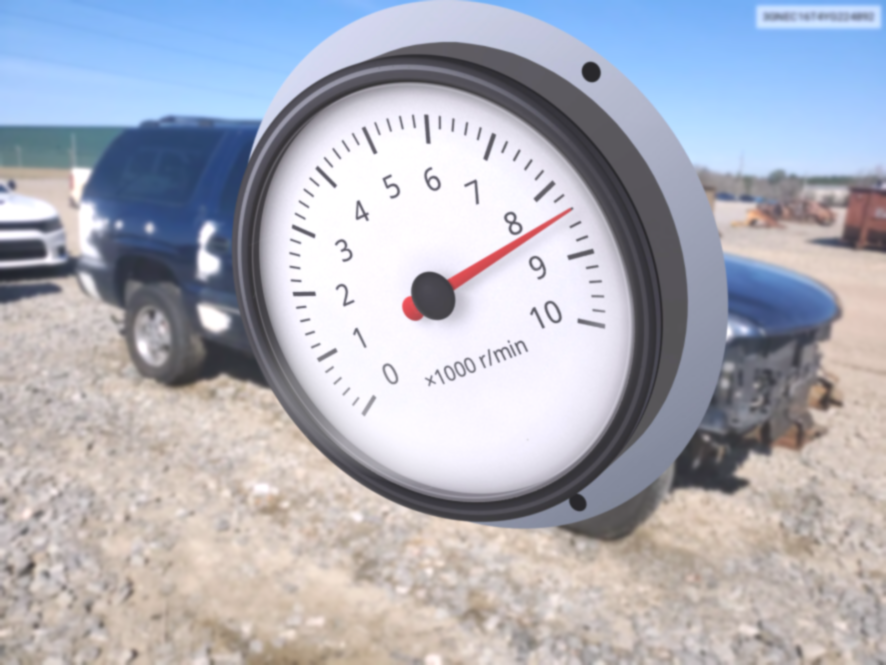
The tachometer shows 8400rpm
